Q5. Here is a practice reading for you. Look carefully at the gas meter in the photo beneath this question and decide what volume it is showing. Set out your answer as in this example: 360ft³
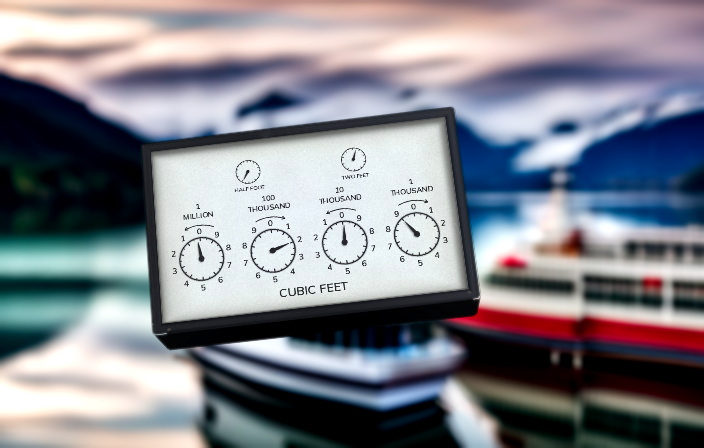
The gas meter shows 19900ft³
